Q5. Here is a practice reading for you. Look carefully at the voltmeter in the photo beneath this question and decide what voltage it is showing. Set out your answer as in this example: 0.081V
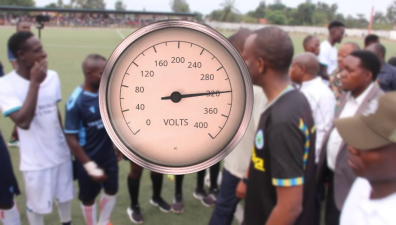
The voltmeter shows 320V
